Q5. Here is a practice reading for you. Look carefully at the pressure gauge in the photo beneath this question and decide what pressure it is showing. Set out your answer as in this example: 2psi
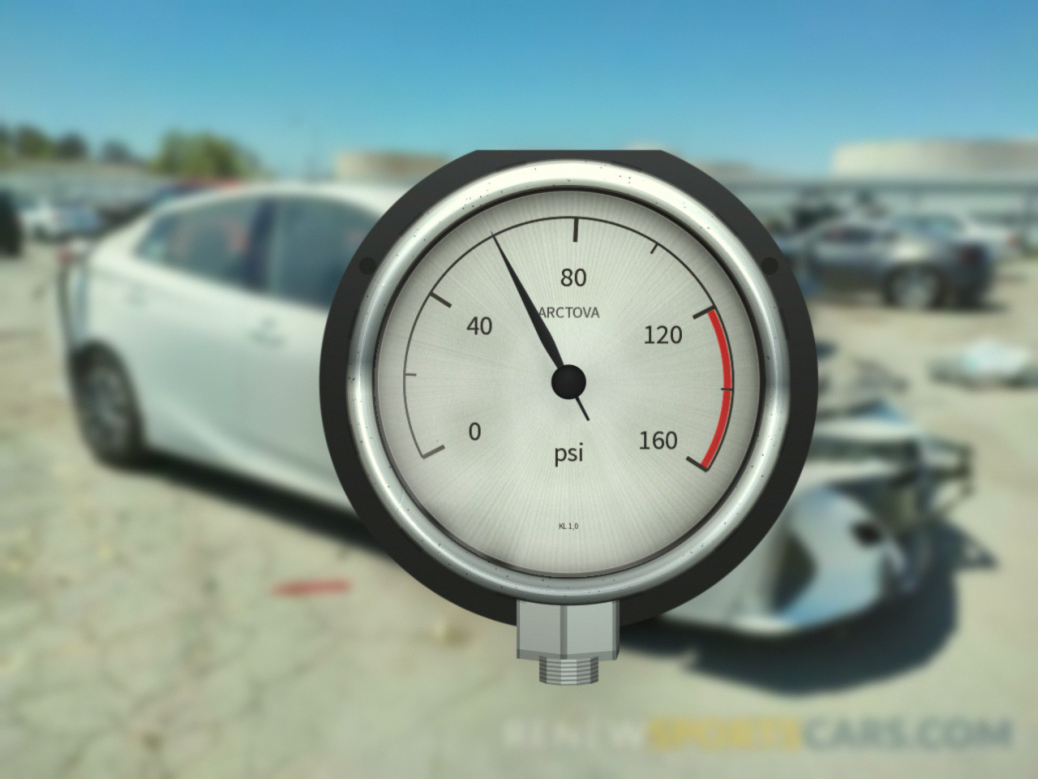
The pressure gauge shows 60psi
